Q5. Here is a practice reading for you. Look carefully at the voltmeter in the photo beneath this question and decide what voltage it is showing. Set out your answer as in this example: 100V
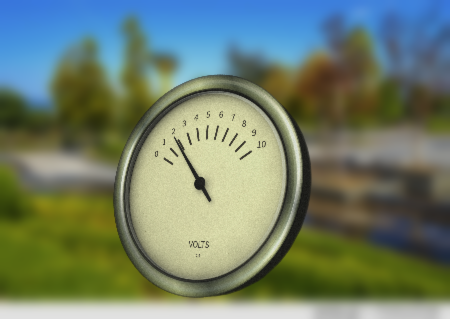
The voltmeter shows 2V
